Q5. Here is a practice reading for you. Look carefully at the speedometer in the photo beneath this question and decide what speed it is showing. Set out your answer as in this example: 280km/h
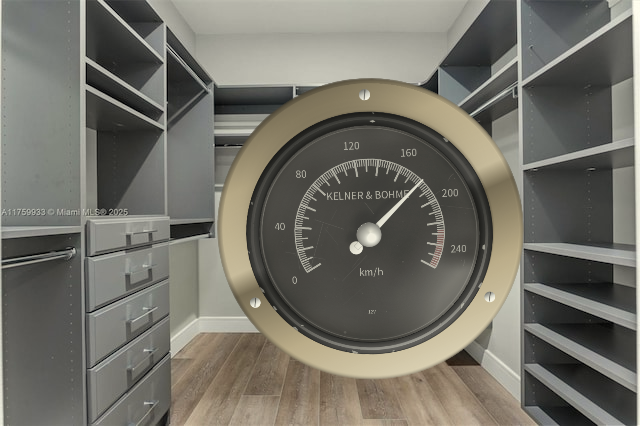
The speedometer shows 180km/h
